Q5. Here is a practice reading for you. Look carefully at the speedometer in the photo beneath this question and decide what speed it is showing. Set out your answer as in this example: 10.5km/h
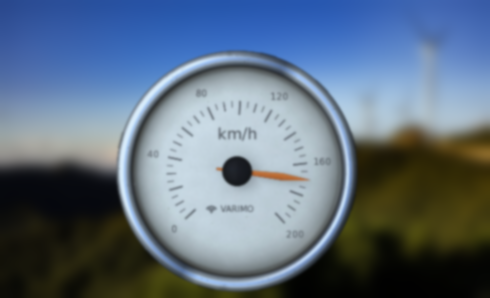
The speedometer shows 170km/h
